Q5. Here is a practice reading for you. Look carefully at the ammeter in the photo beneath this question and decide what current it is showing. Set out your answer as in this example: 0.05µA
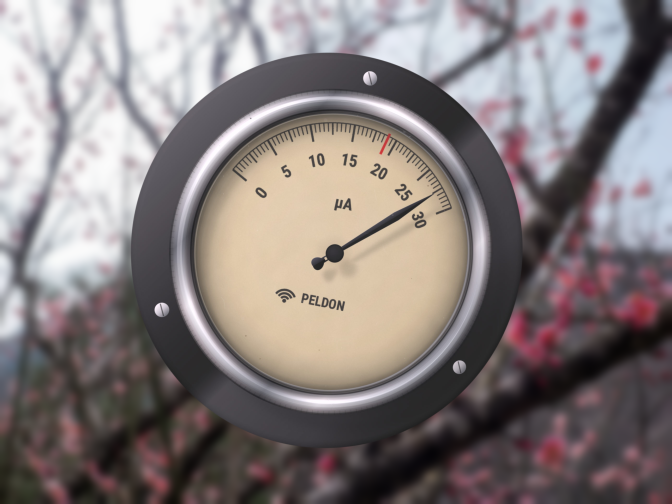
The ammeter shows 27.5µA
